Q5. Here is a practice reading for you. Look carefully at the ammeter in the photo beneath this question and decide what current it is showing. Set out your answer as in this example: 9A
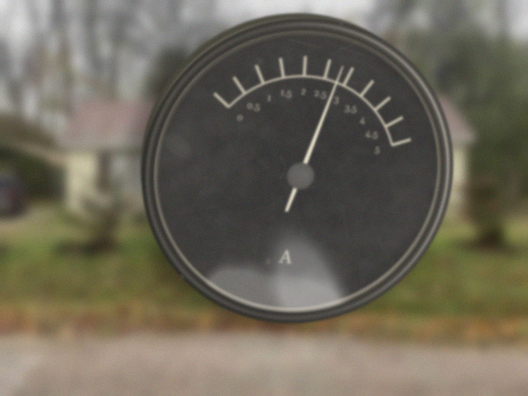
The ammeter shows 2.75A
